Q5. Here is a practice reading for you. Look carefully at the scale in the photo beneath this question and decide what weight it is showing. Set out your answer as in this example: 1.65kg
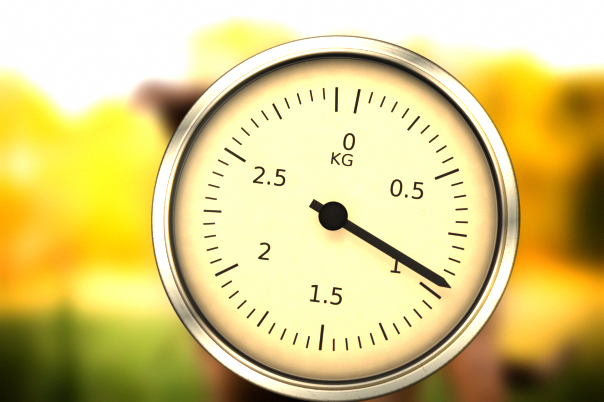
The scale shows 0.95kg
